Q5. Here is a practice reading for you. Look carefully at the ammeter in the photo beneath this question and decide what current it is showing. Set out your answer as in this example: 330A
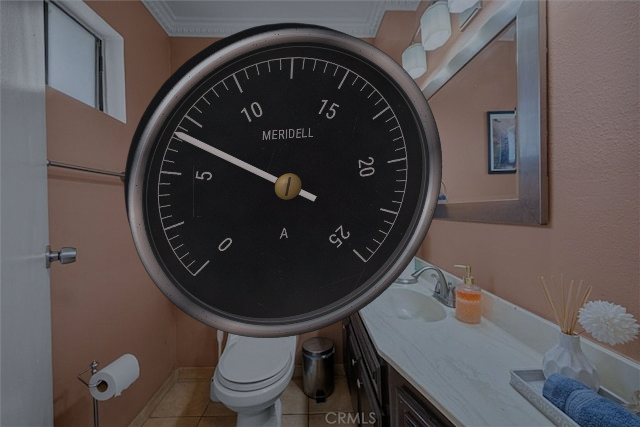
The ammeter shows 6.75A
